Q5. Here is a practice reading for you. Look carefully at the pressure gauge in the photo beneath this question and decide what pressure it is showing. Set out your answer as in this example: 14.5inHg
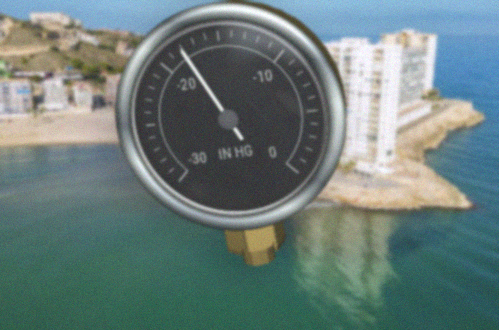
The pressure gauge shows -18inHg
